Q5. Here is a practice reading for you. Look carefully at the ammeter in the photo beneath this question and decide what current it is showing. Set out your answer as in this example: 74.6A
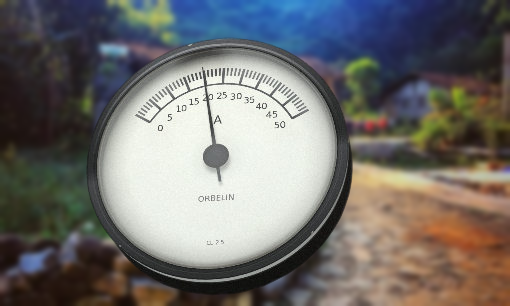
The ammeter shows 20A
